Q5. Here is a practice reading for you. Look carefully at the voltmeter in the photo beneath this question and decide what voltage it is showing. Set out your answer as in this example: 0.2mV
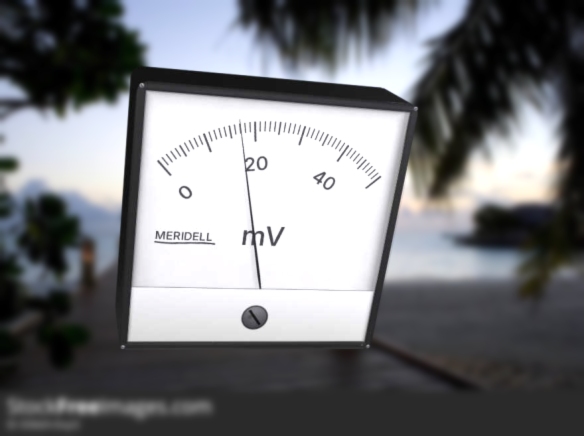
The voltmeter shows 17mV
